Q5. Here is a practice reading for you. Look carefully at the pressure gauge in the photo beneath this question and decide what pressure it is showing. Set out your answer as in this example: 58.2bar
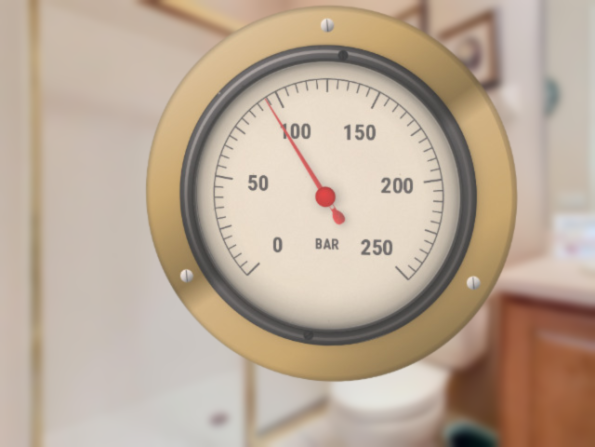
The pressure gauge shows 95bar
